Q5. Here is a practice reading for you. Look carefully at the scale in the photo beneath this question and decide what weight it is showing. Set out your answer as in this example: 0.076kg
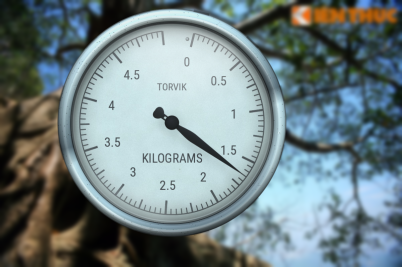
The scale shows 1.65kg
